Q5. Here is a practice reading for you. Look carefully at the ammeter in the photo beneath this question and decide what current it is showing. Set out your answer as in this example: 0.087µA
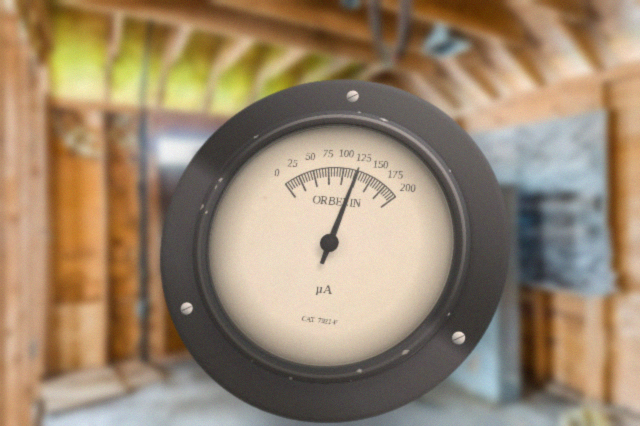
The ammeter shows 125µA
